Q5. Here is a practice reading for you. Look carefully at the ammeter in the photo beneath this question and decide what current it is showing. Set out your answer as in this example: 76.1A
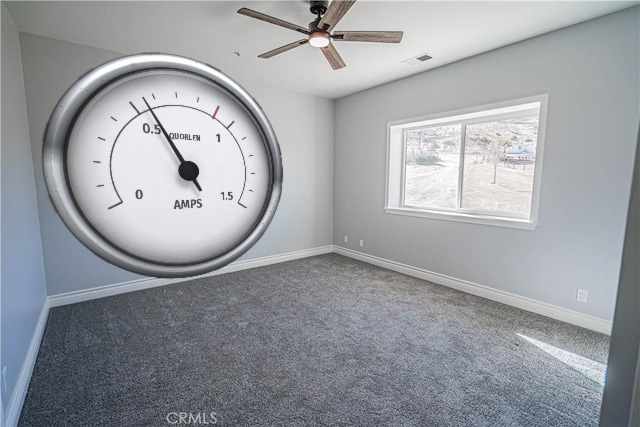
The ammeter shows 0.55A
